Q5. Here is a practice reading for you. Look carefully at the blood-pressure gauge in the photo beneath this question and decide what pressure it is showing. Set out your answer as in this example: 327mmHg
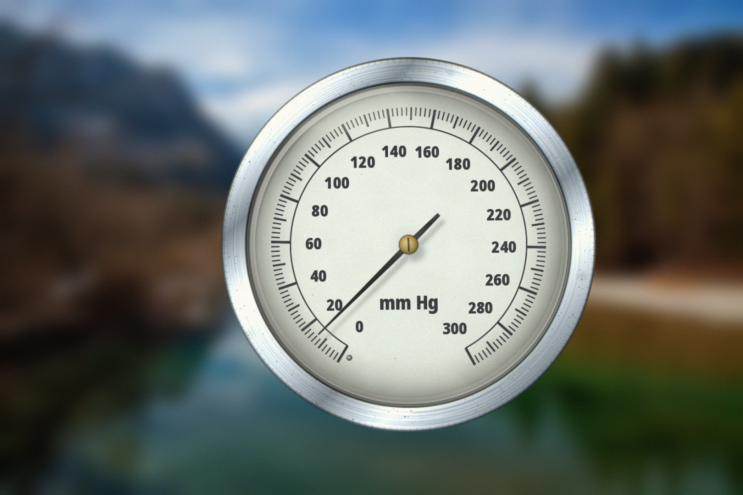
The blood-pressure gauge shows 14mmHg
